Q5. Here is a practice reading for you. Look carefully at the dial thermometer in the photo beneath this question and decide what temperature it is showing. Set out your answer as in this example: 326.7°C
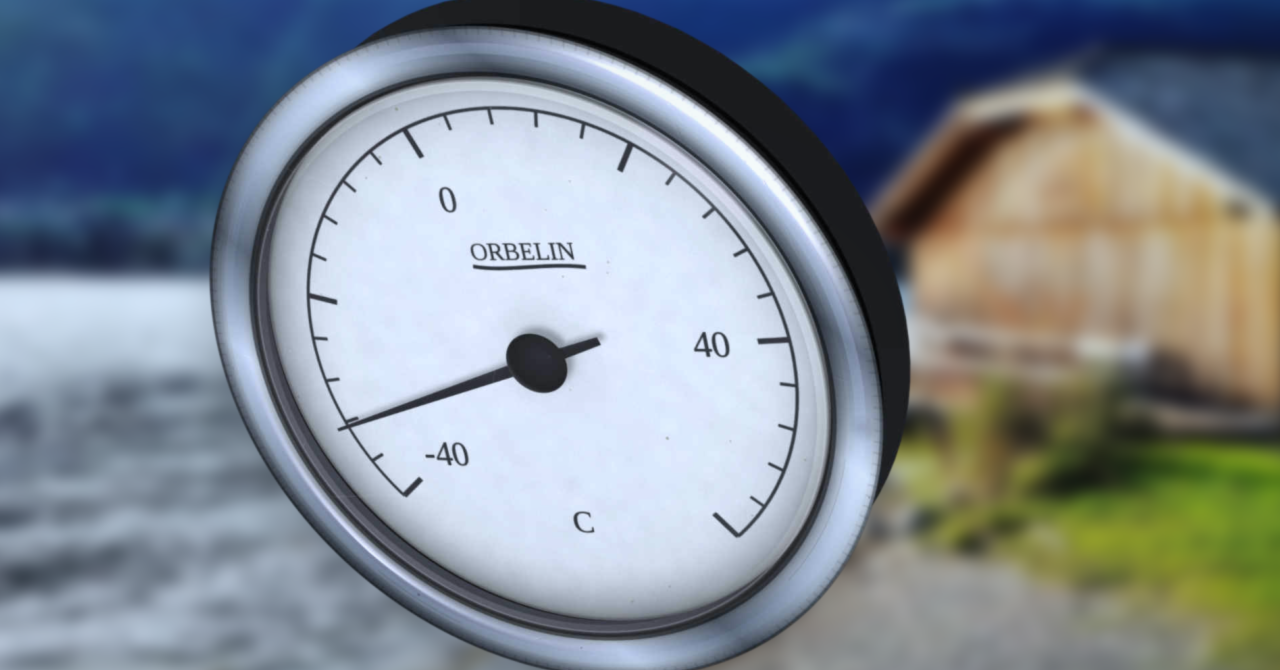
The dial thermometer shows -32°C
